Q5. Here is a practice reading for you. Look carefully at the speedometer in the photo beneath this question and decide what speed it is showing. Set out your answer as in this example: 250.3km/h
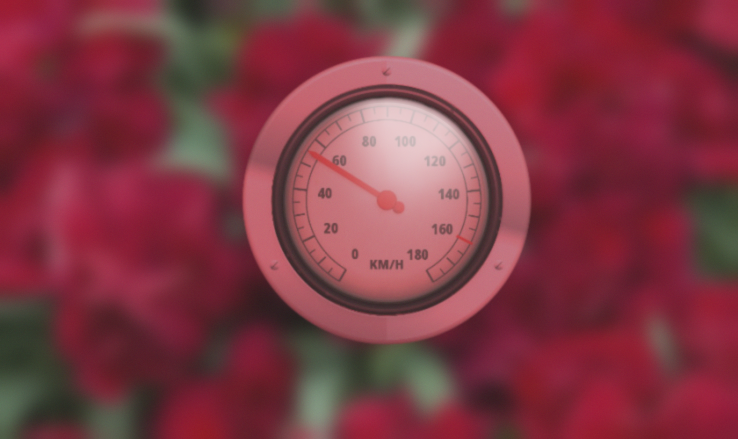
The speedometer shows 55km/h
